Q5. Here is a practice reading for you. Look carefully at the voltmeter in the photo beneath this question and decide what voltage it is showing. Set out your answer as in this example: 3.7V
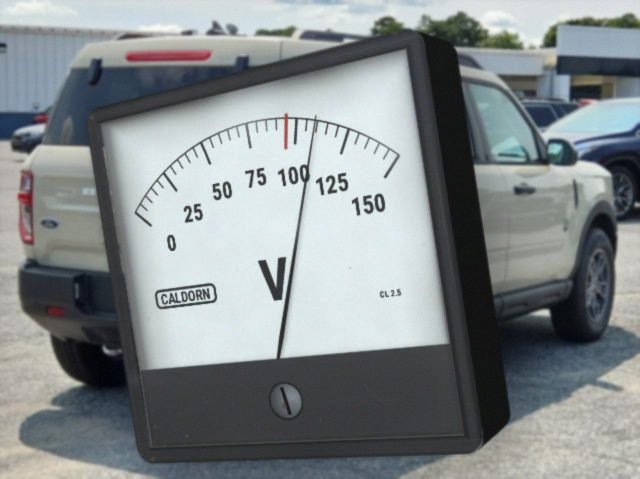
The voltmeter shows 110V
